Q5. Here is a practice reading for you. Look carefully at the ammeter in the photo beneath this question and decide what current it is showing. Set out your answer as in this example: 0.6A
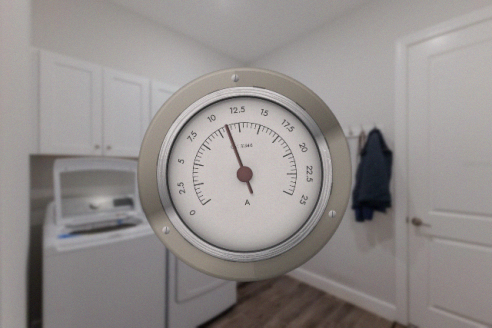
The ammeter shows 11A
